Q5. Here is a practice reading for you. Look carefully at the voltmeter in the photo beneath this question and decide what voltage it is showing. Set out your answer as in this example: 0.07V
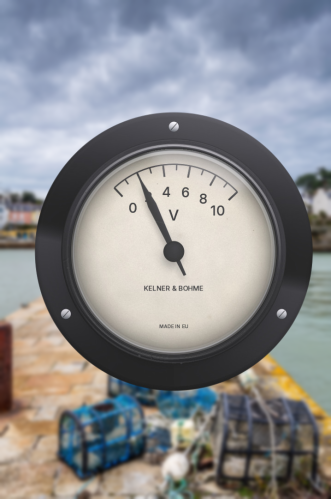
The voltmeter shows 2V
